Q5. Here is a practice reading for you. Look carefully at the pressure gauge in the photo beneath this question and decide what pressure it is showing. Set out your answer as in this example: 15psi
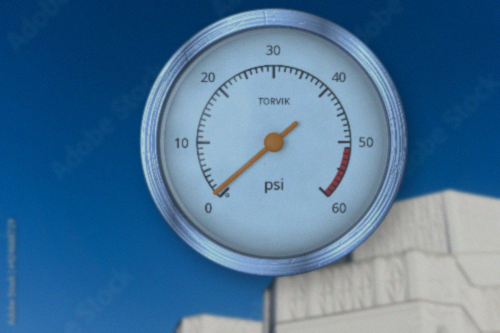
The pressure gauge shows 1psi
